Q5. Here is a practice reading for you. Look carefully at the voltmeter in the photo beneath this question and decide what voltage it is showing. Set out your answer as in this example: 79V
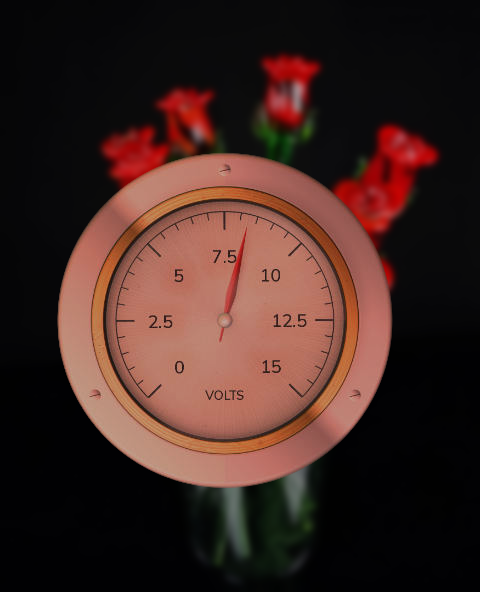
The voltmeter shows 8.25V
